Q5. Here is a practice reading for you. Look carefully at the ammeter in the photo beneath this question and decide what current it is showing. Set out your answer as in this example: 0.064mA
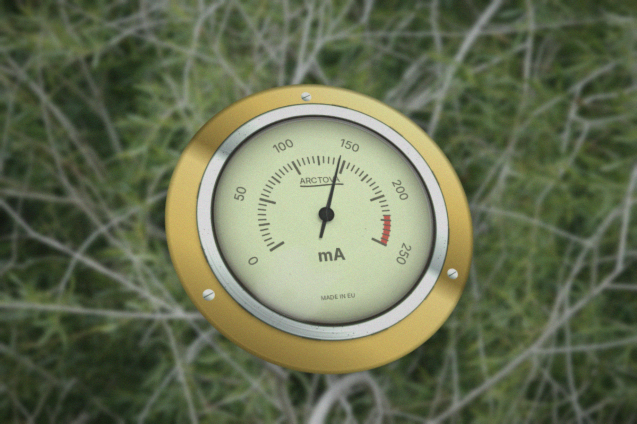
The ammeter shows 145mA
